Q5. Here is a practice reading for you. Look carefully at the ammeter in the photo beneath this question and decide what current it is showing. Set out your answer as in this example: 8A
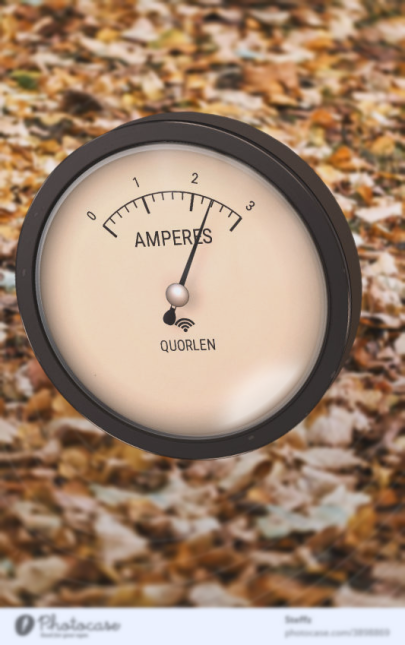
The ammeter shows 2.4A
